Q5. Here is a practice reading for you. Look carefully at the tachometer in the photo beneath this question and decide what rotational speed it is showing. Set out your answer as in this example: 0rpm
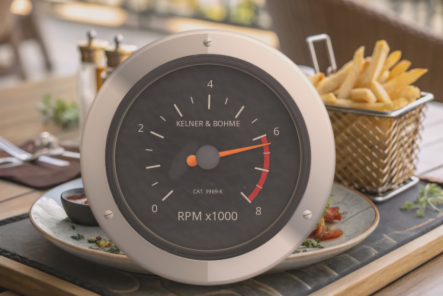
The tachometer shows 6250rpm
